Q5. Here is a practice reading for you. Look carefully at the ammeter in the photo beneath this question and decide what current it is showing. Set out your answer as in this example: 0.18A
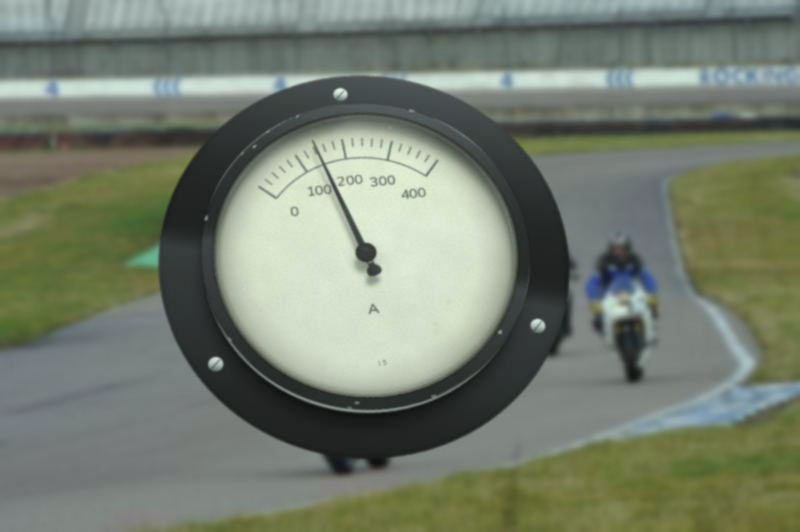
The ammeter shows 140A
